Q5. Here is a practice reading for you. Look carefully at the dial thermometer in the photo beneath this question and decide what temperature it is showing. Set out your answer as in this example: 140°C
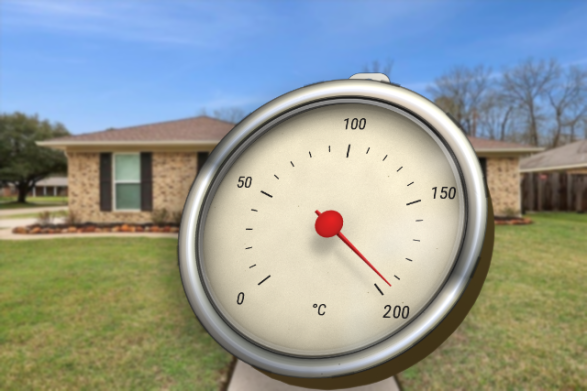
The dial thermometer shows 195°C
